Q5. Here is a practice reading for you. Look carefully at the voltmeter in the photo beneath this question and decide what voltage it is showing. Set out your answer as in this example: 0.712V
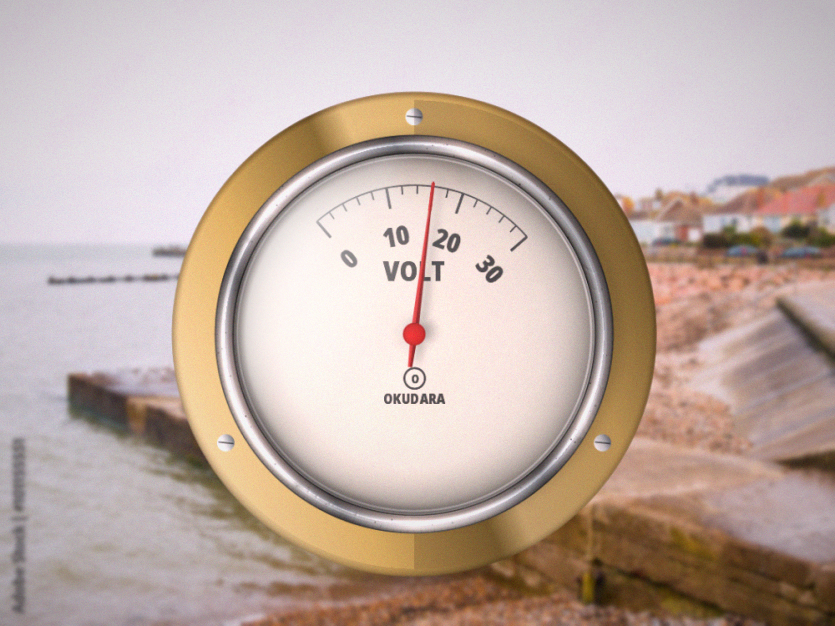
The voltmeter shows 16V
